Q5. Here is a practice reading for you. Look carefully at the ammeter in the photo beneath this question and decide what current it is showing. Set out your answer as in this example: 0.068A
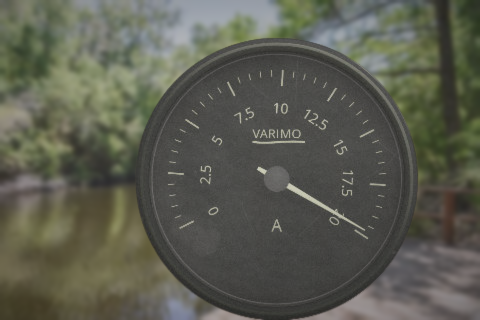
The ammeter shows 19.75A
